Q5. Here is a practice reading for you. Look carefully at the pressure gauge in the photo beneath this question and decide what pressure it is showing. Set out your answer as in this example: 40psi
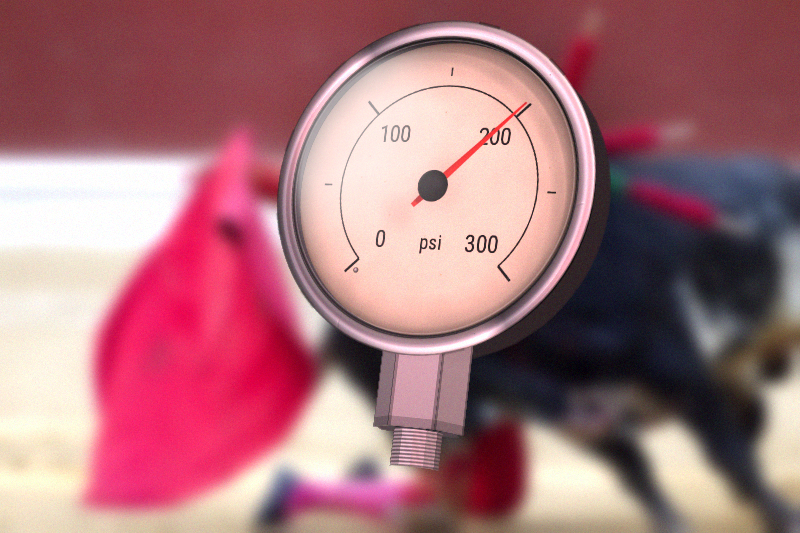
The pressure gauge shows 200psi
